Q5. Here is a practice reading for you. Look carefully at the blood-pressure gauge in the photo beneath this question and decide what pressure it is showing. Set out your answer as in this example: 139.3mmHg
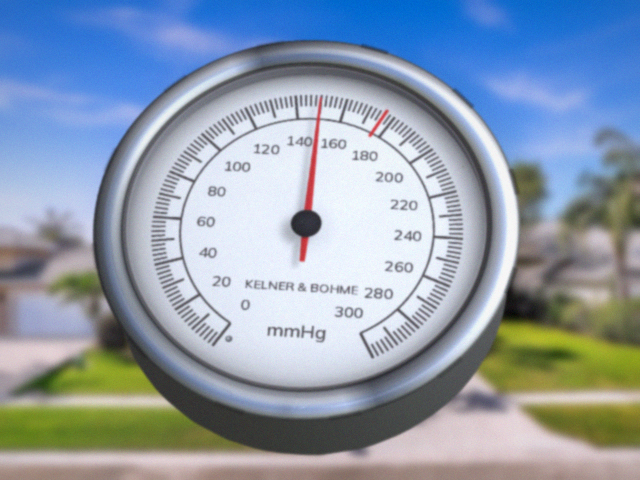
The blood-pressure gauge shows 150mmHg
